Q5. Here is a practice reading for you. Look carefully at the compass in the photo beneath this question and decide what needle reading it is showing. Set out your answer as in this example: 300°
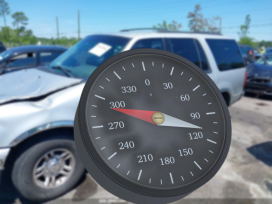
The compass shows 290°
